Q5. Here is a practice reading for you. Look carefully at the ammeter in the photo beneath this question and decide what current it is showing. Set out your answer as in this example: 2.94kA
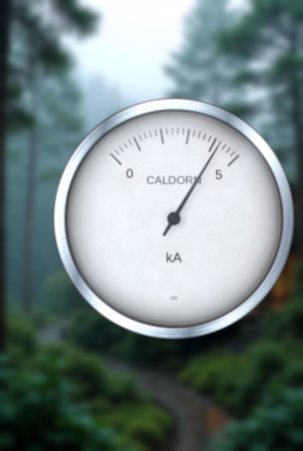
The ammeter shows 4.2kA
